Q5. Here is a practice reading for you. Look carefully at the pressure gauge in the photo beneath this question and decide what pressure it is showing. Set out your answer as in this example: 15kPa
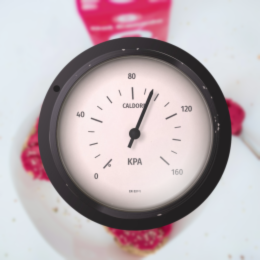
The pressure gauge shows 95kPa
